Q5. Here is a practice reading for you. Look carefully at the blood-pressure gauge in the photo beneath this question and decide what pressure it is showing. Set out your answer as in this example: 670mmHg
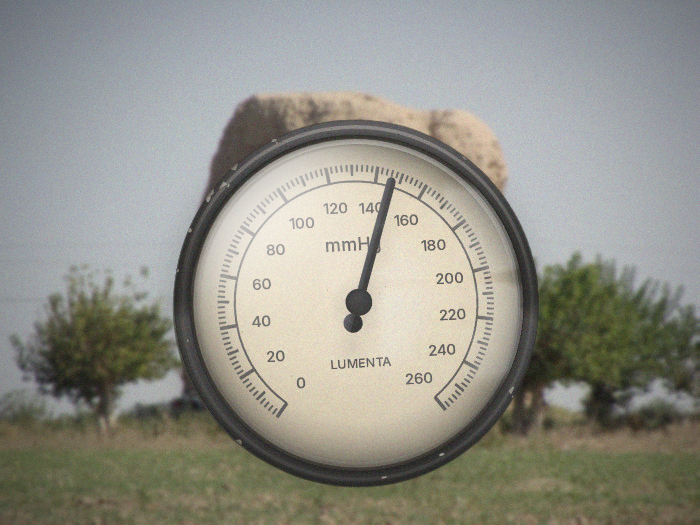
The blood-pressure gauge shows 146mmHg
